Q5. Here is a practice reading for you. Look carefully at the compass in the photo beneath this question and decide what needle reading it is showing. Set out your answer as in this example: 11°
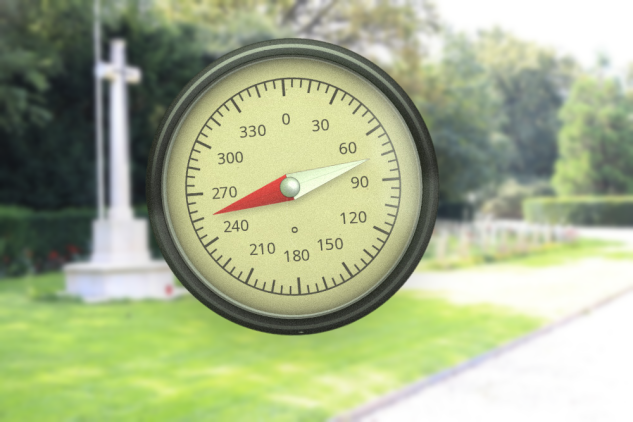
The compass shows 255°
